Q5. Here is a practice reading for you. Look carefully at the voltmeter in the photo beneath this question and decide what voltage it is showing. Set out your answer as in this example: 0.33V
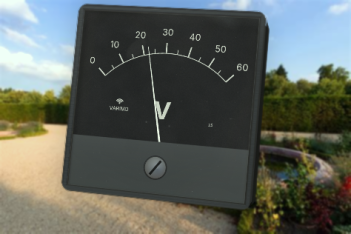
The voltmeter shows 22.5V
